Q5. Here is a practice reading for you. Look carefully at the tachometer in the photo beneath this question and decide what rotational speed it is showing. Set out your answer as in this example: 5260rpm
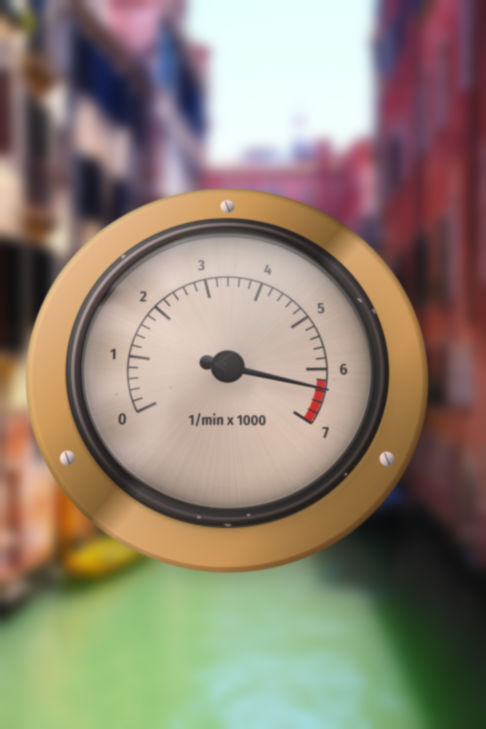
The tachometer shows 6400rpm
